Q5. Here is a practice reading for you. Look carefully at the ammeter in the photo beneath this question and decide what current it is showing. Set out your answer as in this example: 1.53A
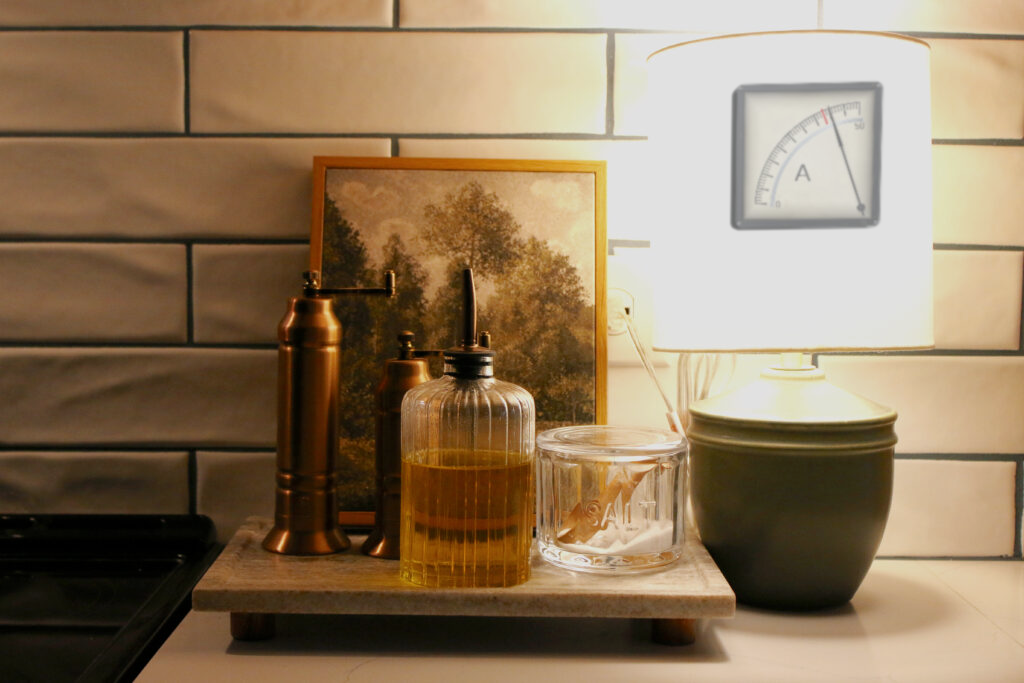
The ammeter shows 40A
